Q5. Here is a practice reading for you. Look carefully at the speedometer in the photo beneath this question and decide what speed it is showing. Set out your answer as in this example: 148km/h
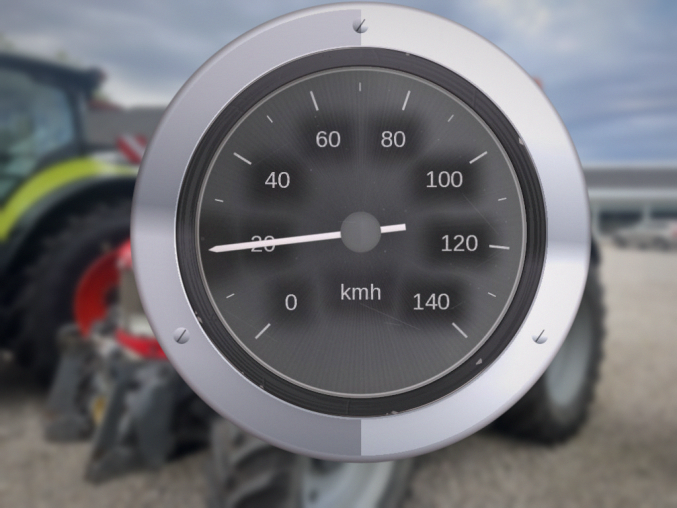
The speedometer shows 20km/h
